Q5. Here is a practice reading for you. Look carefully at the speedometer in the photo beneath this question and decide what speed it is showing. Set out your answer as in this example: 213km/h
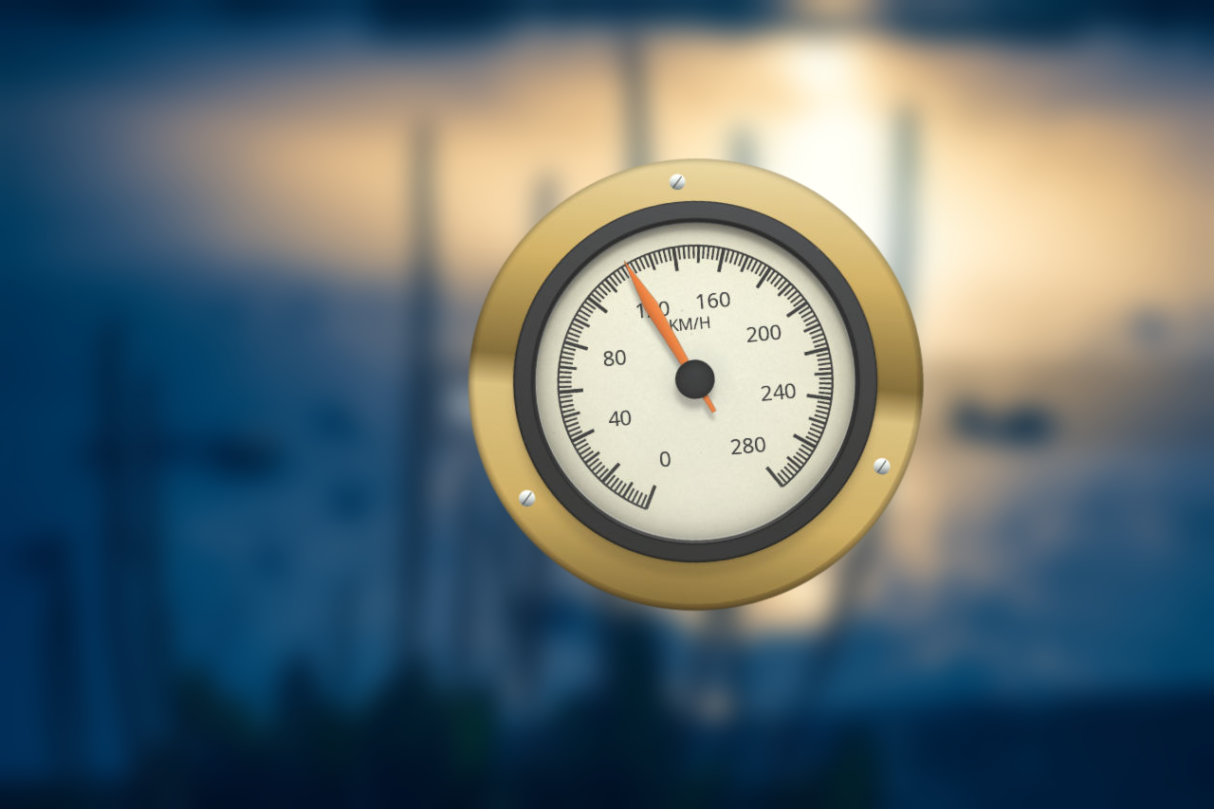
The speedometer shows 120km/h
